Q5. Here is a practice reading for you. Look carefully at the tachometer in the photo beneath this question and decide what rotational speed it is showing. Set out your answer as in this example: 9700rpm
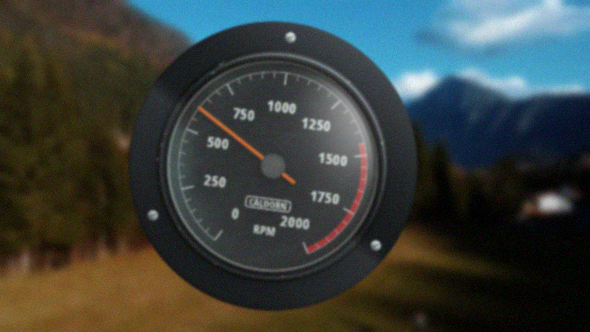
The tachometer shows 600rpm
